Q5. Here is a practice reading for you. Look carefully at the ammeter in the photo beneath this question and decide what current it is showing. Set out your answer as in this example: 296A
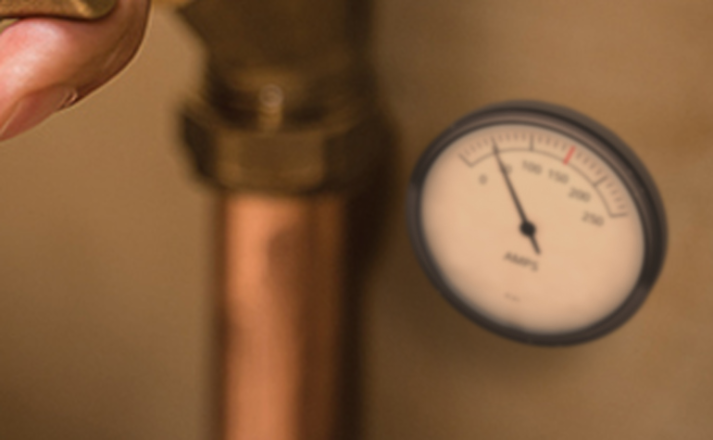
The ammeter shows 50A
